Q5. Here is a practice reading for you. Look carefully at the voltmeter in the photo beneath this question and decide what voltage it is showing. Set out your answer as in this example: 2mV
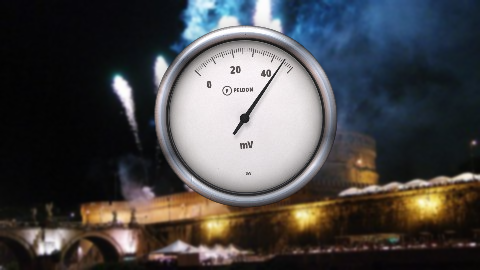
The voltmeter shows 45mV
